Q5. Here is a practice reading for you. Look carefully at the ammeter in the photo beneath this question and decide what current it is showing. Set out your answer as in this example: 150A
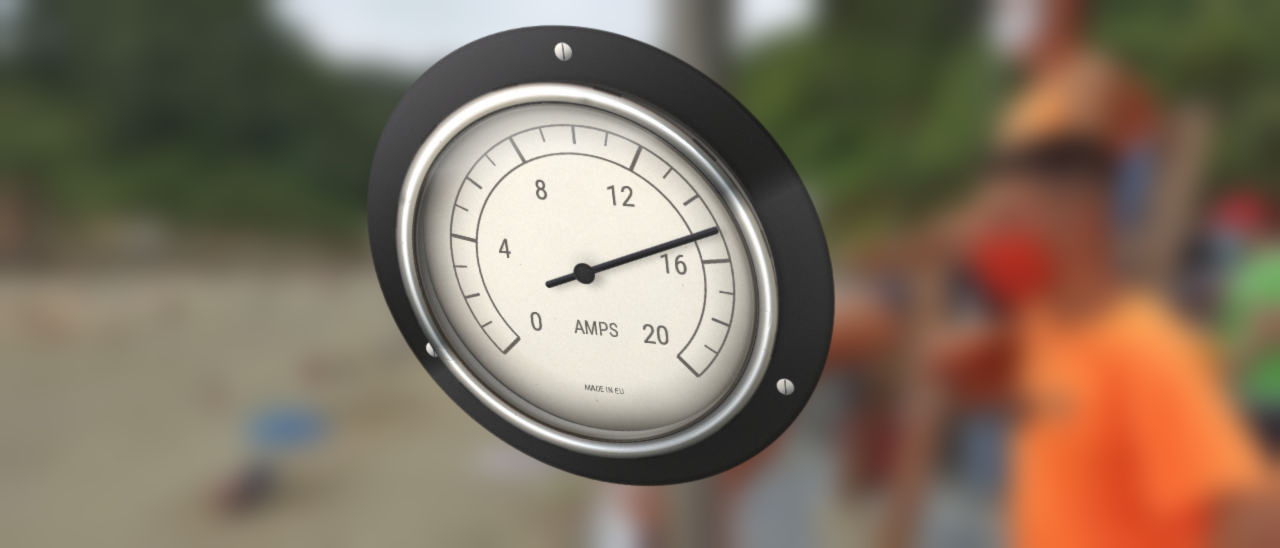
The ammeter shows 15A
